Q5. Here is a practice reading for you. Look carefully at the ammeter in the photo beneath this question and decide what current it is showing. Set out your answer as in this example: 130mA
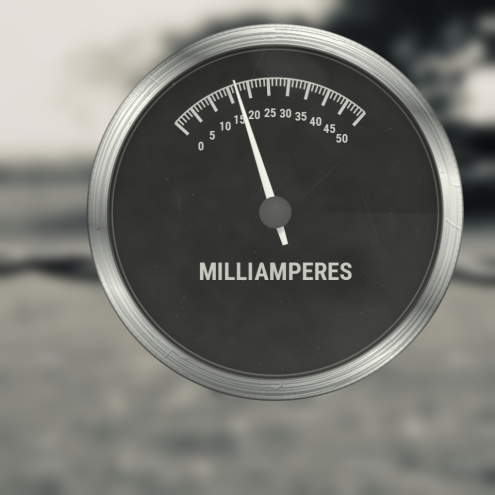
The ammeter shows 17mA
